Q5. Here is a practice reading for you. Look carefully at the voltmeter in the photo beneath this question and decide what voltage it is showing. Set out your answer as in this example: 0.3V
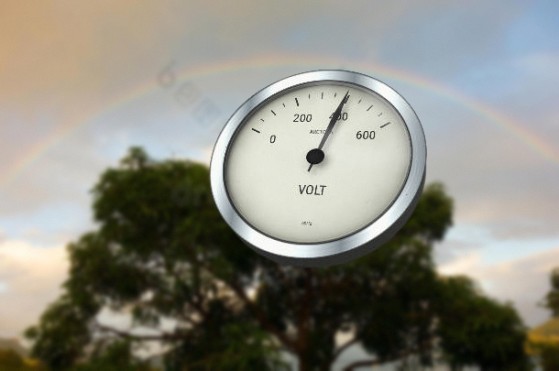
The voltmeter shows 400V
